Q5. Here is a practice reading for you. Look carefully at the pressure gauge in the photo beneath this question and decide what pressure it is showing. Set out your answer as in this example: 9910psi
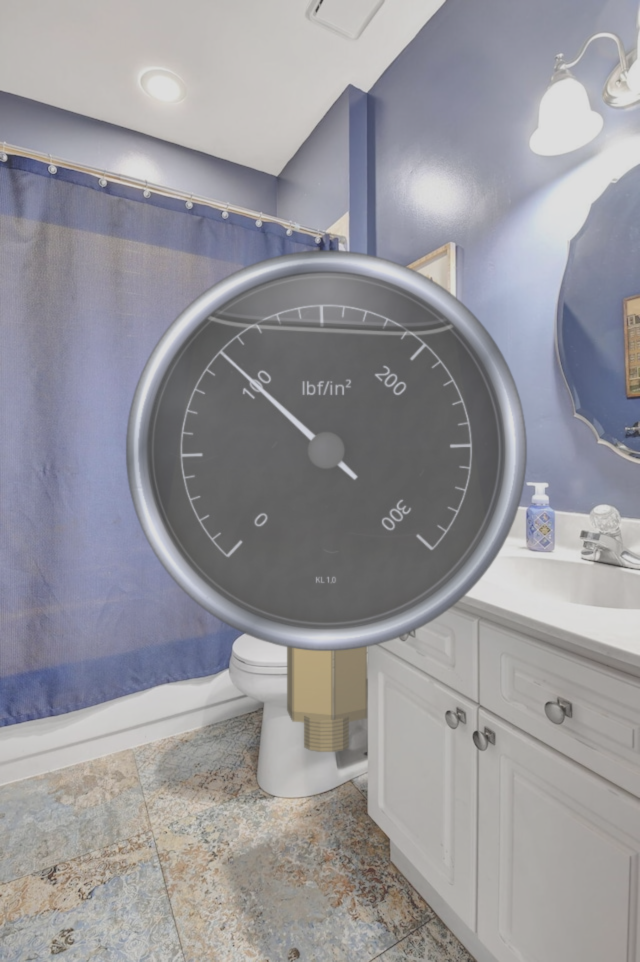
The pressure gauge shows 100psi
